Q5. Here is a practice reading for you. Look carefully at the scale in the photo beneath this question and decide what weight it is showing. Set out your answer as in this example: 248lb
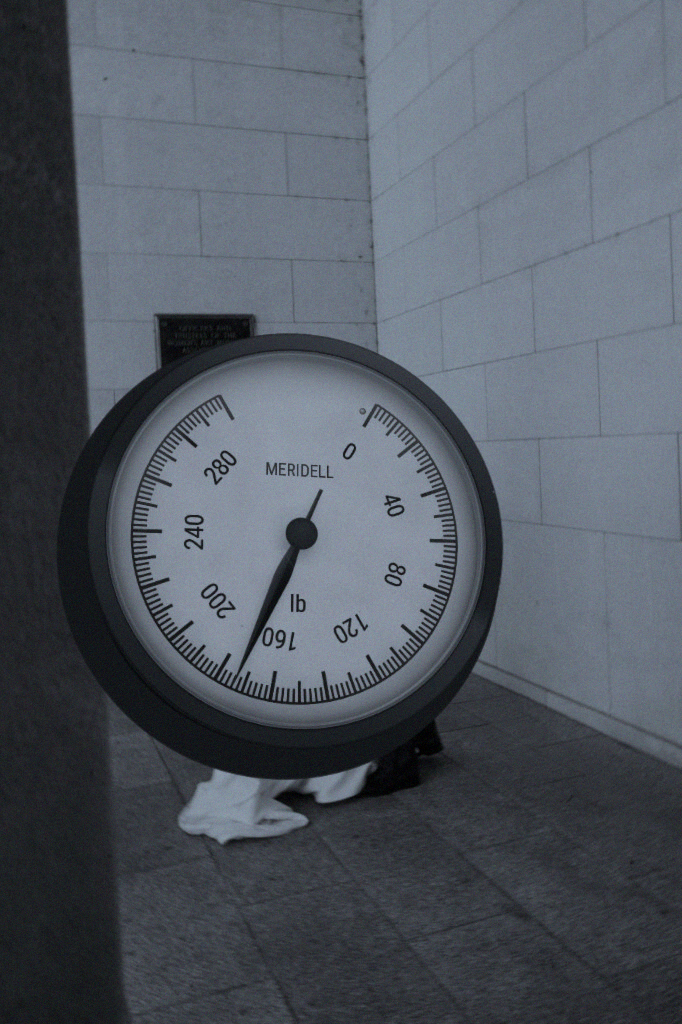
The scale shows 174lb
